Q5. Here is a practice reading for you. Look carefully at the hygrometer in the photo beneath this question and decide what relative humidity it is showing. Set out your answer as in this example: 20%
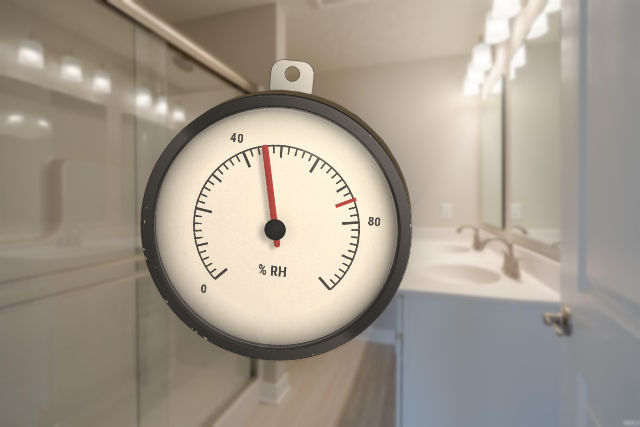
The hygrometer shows 46%
